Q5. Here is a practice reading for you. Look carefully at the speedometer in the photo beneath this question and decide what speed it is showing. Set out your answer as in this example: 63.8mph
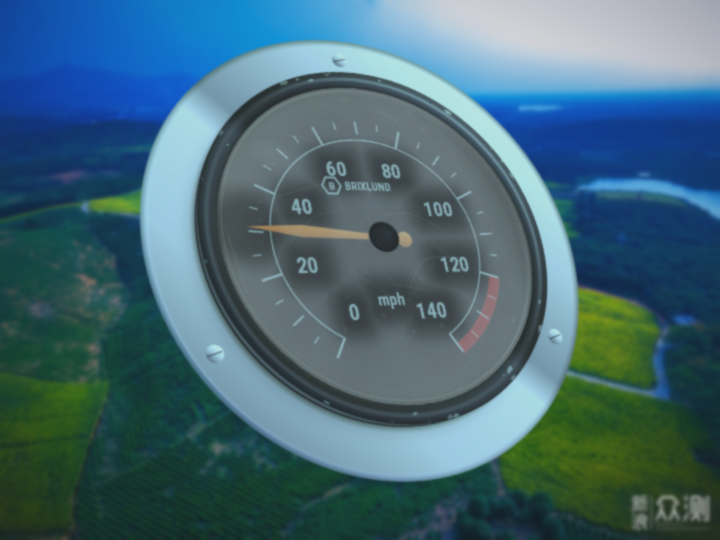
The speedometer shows 30mph
